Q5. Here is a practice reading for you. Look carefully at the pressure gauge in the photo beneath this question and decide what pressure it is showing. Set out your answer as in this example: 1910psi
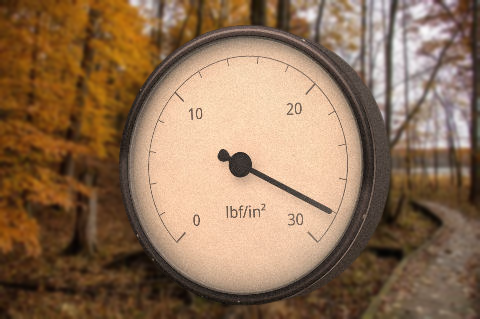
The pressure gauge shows 28psi
